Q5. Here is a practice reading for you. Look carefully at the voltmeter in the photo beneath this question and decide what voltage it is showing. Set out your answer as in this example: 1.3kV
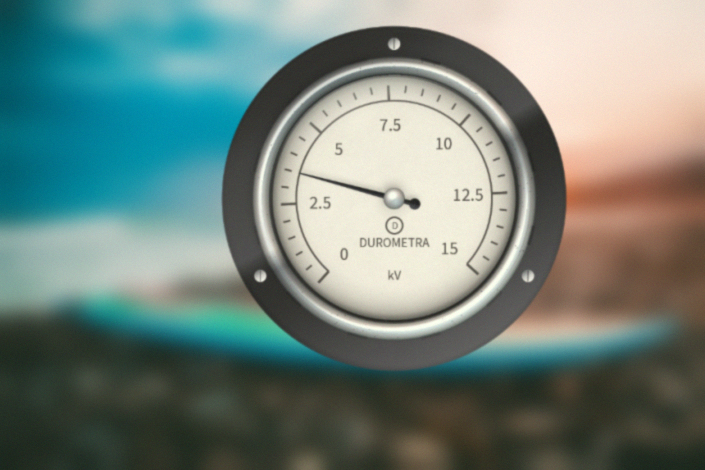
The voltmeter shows 3.5kV
